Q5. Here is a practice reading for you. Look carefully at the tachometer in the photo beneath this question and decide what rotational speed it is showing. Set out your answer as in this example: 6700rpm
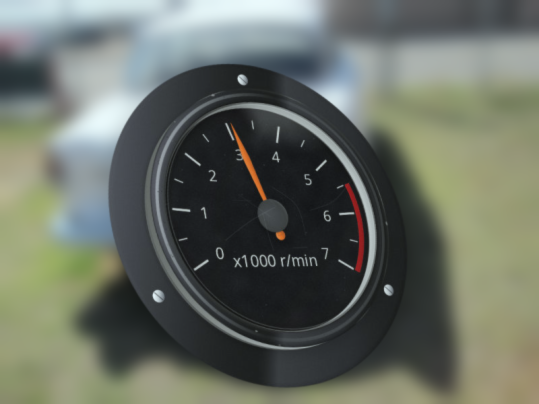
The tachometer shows 3000rpm
